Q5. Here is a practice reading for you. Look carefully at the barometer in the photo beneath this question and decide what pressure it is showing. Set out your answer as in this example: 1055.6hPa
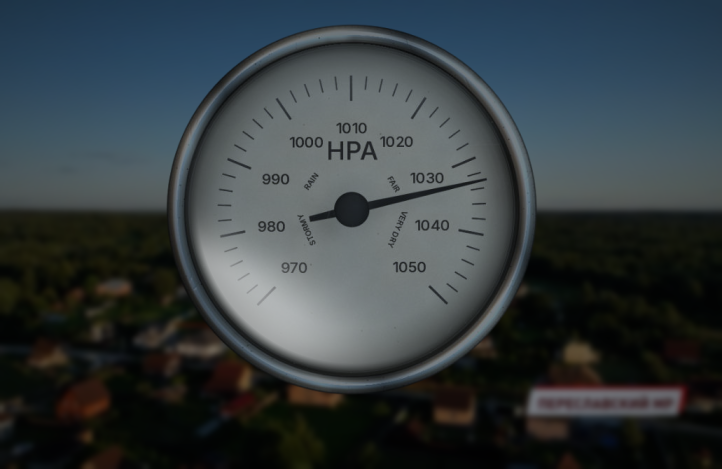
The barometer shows 1033hPa
